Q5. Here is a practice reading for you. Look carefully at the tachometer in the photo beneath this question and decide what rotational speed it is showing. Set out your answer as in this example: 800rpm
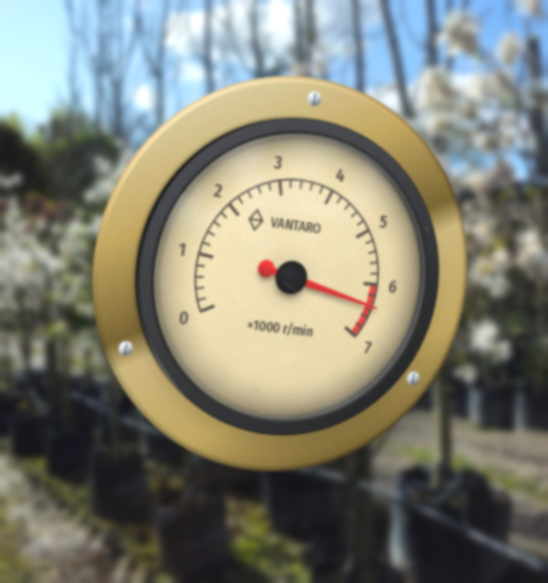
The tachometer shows 6400rpm
